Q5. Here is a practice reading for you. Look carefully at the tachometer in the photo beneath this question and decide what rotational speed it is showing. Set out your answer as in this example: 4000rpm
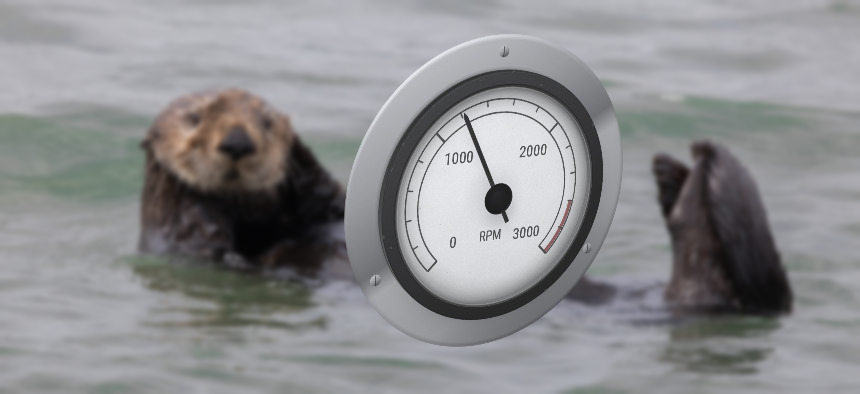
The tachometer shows 1200rpm
